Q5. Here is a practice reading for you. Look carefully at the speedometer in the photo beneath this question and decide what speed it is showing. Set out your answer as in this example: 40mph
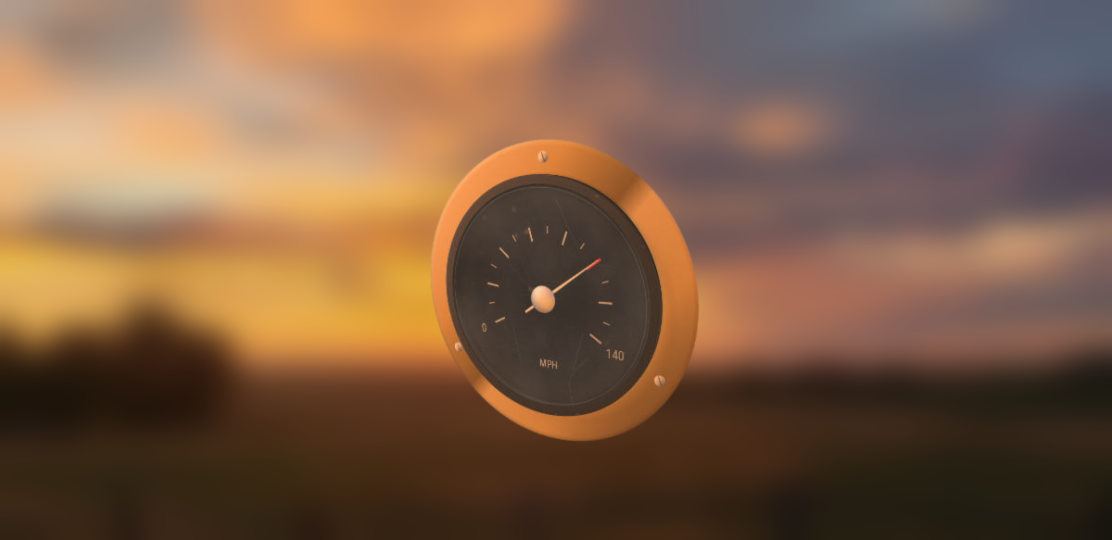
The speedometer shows 100mph
